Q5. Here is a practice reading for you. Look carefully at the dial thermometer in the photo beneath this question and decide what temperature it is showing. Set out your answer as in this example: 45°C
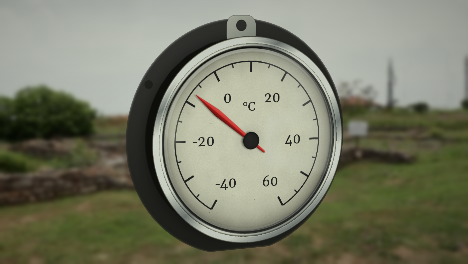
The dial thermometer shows -7.5°C
